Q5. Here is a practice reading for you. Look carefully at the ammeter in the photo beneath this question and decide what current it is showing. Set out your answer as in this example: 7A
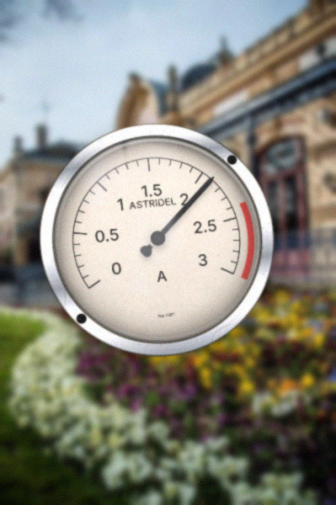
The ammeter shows 2.1A
